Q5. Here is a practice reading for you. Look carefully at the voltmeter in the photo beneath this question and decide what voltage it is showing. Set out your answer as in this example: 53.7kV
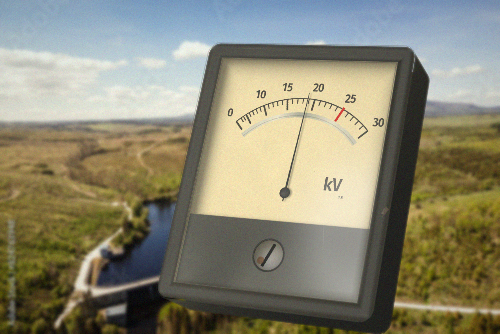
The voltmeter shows 19kV
